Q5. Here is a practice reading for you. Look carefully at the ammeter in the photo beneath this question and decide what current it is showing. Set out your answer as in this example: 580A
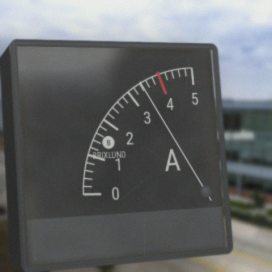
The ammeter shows 3.4A
